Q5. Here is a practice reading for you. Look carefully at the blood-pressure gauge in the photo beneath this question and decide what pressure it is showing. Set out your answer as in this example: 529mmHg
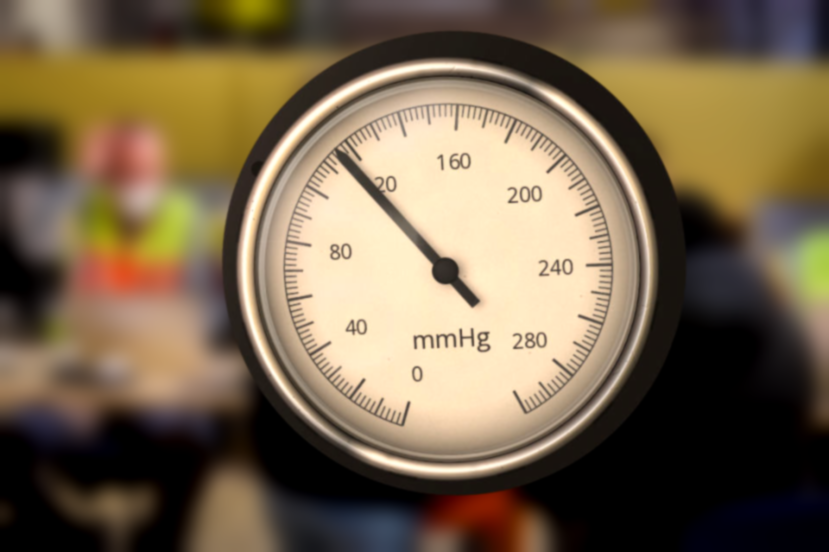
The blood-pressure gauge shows 116mmHg
